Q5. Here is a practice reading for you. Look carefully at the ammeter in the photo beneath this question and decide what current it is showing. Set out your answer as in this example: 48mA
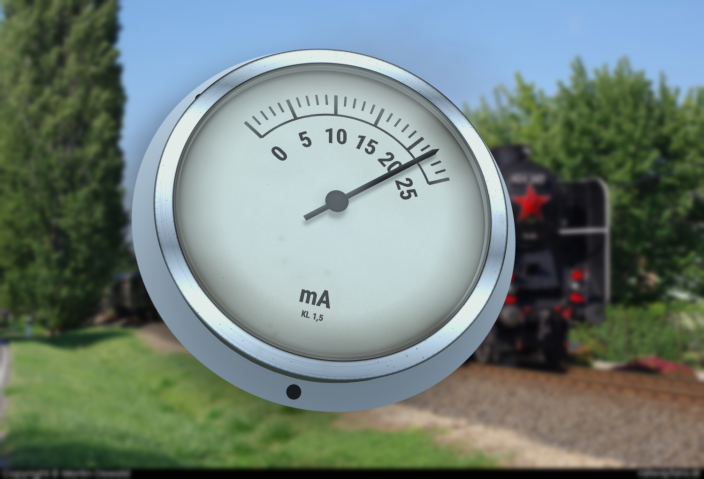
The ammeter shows 22mA
